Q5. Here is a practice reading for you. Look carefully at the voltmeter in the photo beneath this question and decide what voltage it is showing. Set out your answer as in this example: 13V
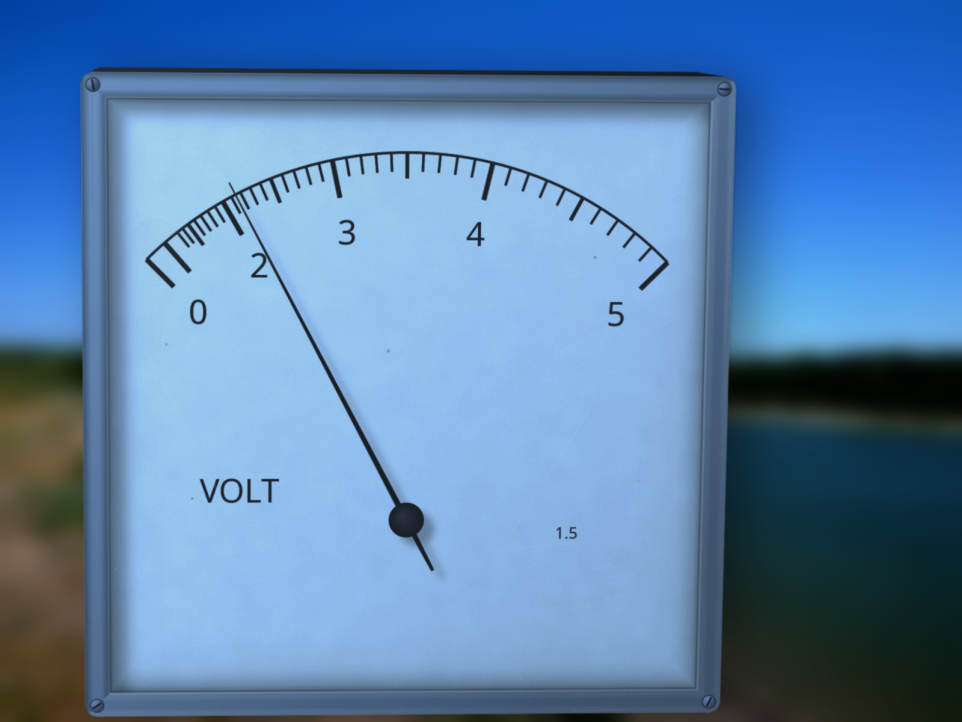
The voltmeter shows 2.15V
